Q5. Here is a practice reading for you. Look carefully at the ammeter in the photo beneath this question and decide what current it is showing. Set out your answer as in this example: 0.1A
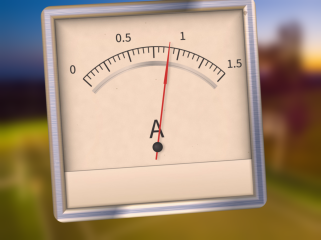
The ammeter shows 0.9A
